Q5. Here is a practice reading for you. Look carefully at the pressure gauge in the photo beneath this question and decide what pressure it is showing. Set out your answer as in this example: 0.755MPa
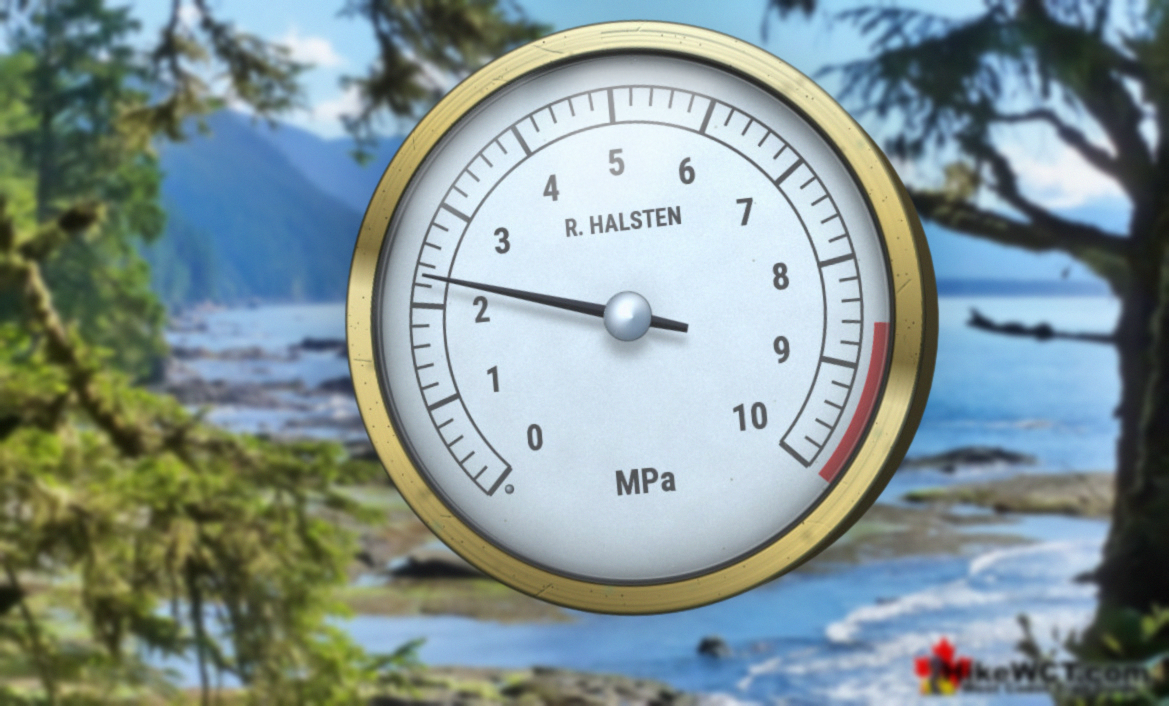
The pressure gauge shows 2.3MPa
